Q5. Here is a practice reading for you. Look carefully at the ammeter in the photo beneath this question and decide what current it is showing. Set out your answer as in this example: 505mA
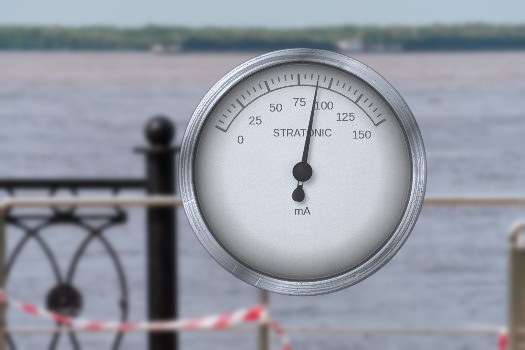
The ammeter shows 90mA
